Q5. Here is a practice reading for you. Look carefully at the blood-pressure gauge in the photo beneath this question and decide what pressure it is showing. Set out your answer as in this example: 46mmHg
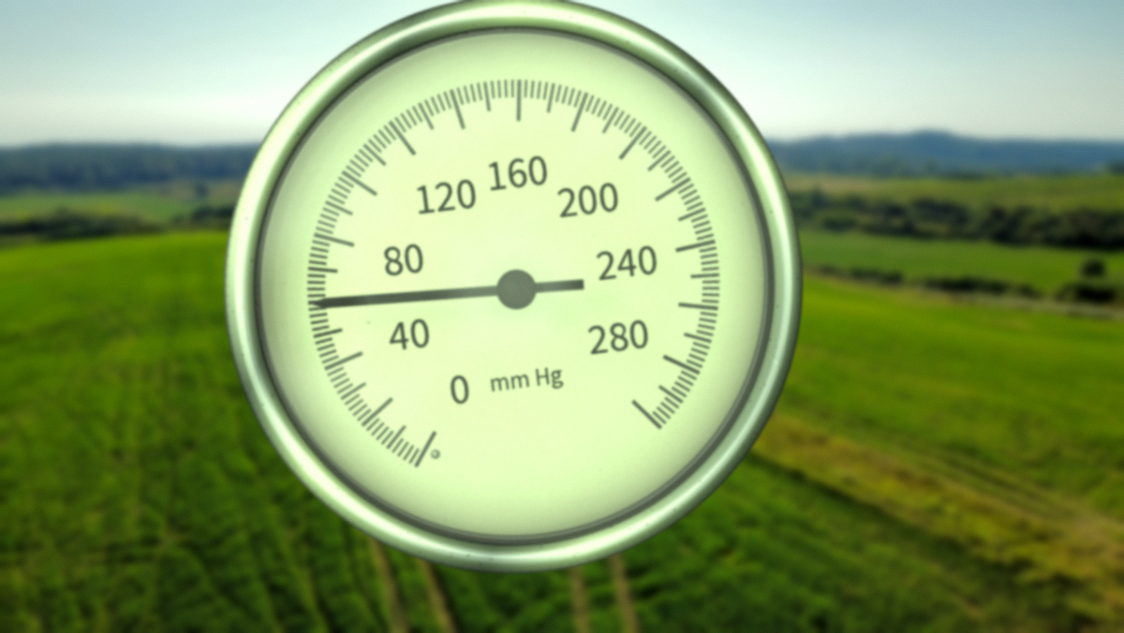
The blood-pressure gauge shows 60mmHg
